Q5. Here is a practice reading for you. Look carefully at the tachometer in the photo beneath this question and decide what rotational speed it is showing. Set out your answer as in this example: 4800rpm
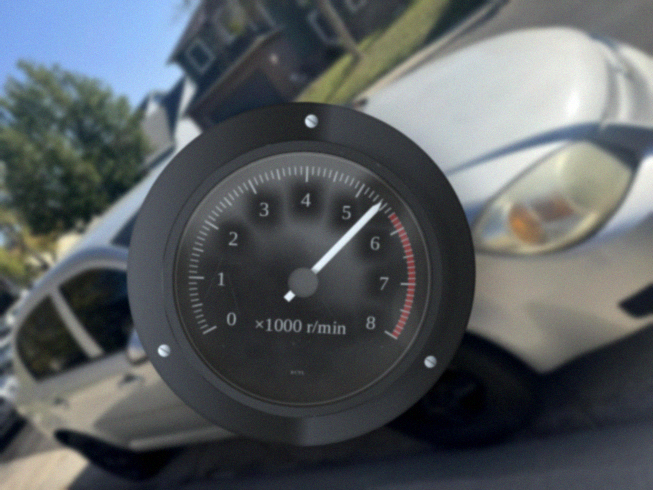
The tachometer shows 5400rpm
